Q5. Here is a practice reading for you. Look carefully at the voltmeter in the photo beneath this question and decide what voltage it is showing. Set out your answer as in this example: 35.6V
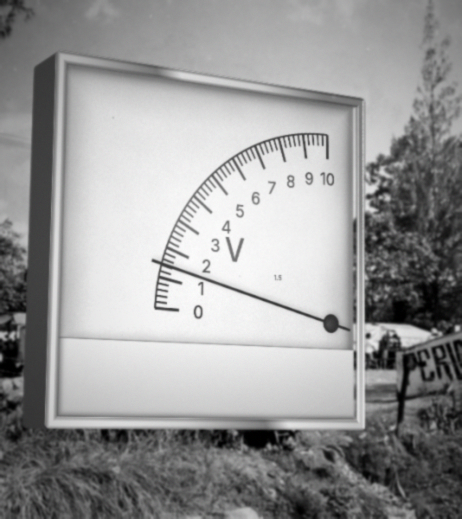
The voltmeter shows 1.4V
